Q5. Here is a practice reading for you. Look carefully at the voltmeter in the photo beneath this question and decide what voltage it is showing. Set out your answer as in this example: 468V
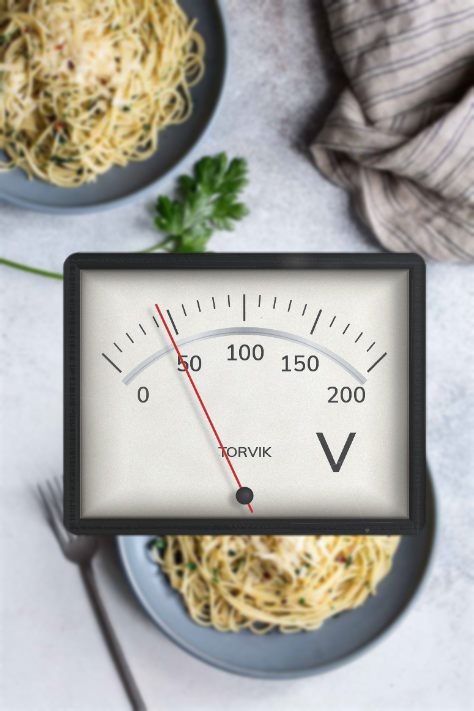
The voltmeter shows 45V
